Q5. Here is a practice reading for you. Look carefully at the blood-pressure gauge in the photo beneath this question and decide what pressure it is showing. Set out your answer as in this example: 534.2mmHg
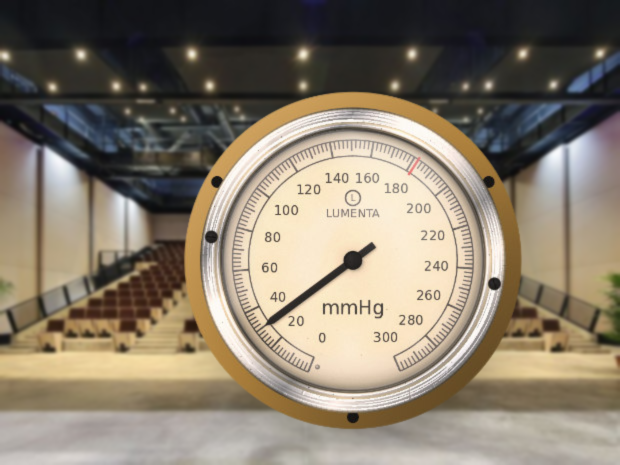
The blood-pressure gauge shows 30mmHg
